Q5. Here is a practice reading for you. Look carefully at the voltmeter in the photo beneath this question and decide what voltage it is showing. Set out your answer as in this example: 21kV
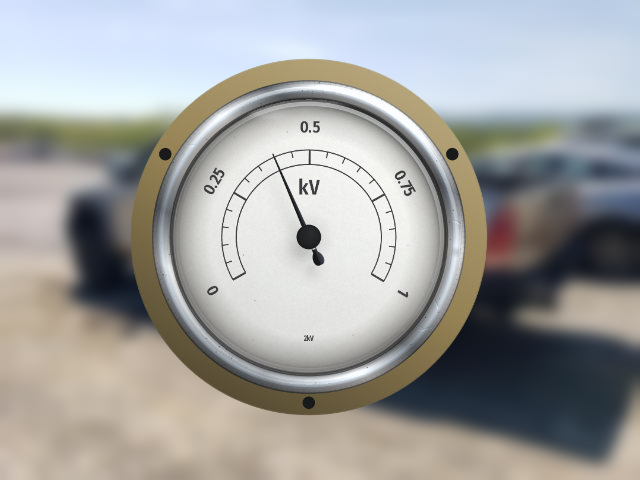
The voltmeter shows 0.4kV
